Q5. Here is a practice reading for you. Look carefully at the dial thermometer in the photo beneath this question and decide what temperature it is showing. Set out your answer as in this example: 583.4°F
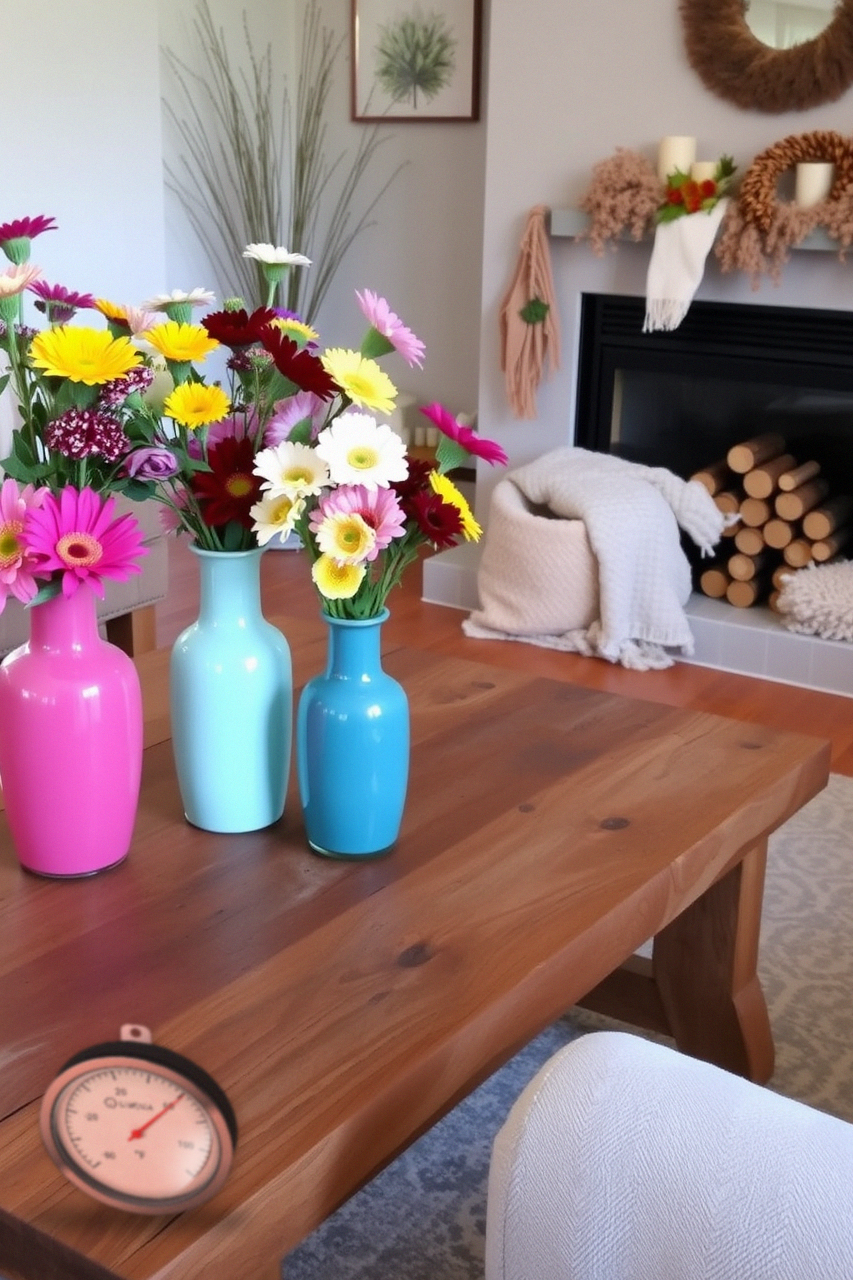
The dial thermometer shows 60°F
